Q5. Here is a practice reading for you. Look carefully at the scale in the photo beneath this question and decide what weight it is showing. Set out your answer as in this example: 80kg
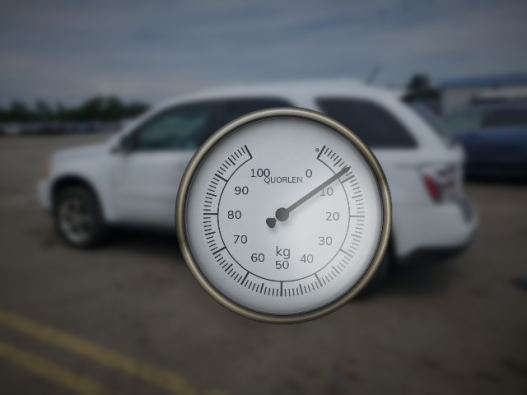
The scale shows 8kg
